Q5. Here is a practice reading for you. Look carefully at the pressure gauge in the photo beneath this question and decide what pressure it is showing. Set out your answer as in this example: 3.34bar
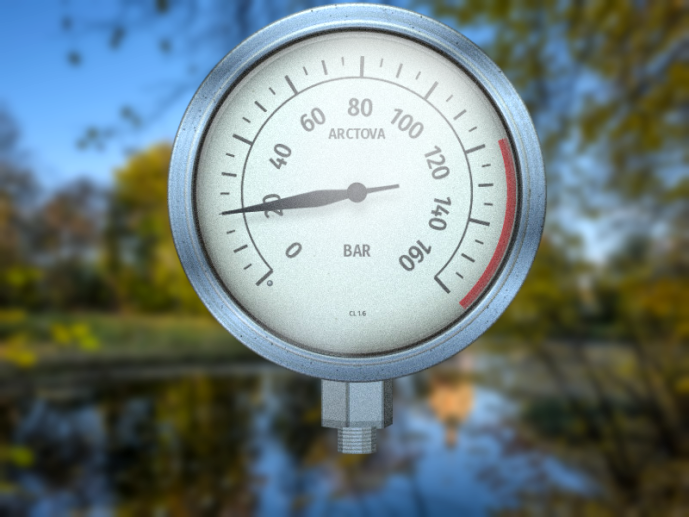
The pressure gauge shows 20bar
